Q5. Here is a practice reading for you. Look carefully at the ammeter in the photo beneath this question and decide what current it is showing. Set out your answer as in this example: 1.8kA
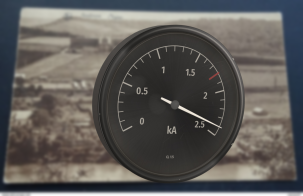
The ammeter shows 2.4kA
